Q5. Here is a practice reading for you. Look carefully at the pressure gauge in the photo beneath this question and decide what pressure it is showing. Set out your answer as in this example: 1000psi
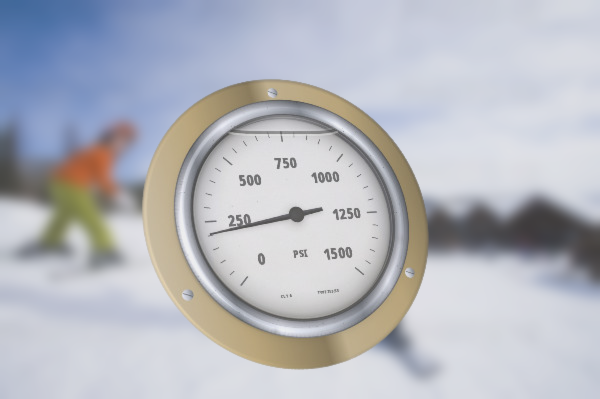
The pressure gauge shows 200psi
